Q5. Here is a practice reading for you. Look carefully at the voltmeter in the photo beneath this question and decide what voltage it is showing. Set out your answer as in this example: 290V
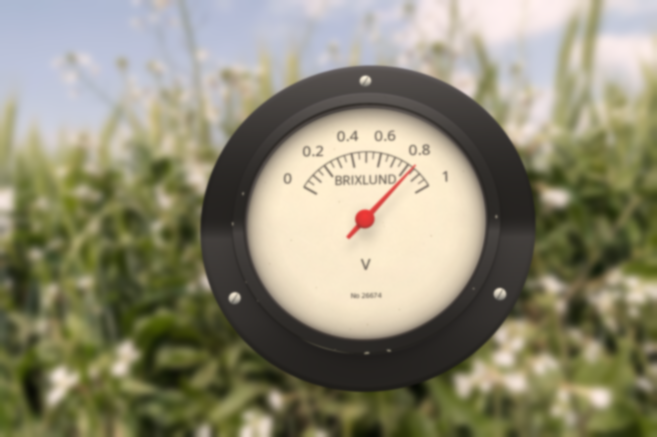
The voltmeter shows 0.85V
